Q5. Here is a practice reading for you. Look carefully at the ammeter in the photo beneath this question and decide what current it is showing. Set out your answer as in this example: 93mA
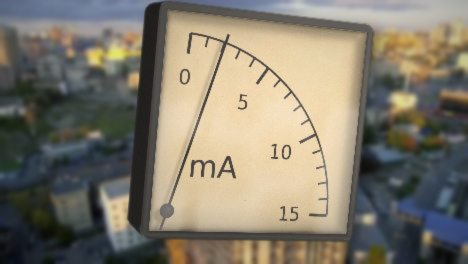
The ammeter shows 2mA
